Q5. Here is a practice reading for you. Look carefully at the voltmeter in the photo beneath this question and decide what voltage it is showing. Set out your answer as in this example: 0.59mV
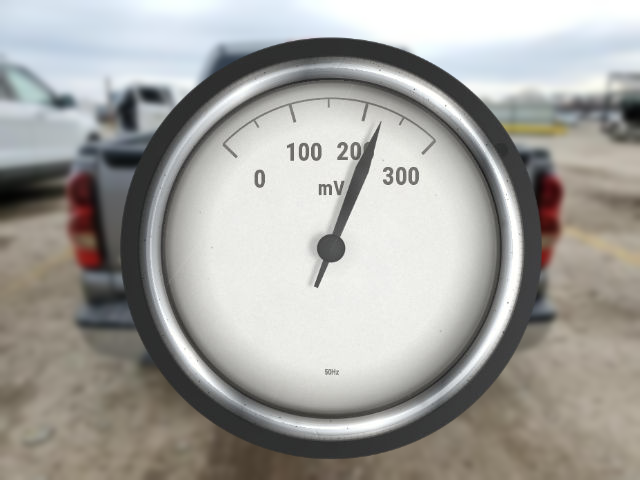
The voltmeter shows 225mV
